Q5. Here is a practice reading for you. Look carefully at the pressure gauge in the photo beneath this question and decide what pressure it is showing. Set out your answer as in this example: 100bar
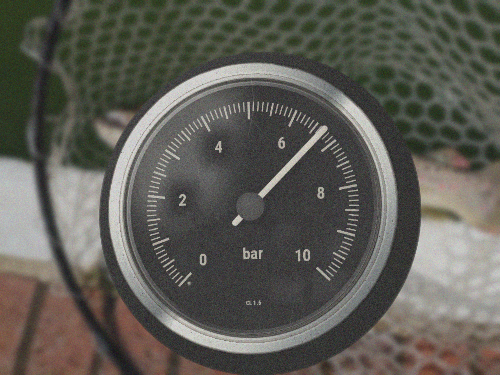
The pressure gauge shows 6.7bar
